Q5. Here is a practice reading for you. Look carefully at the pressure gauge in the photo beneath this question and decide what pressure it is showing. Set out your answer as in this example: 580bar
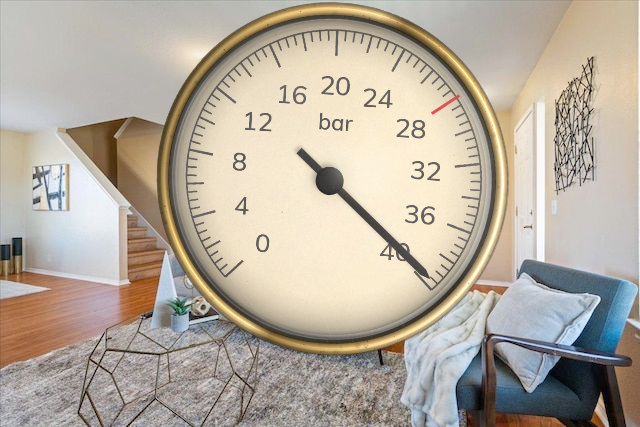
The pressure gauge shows 39.5bar
